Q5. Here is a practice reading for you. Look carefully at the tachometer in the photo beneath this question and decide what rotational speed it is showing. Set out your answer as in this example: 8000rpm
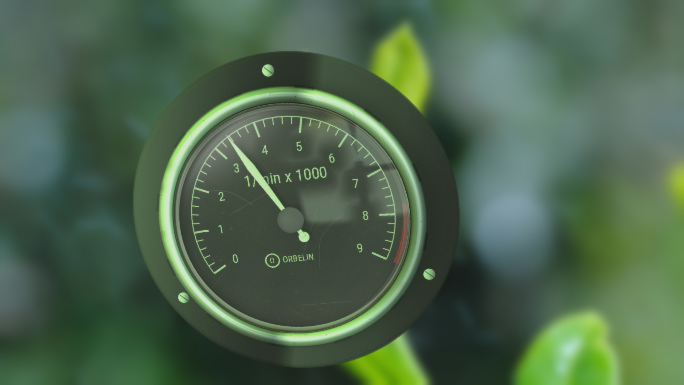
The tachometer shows 3400rpm
